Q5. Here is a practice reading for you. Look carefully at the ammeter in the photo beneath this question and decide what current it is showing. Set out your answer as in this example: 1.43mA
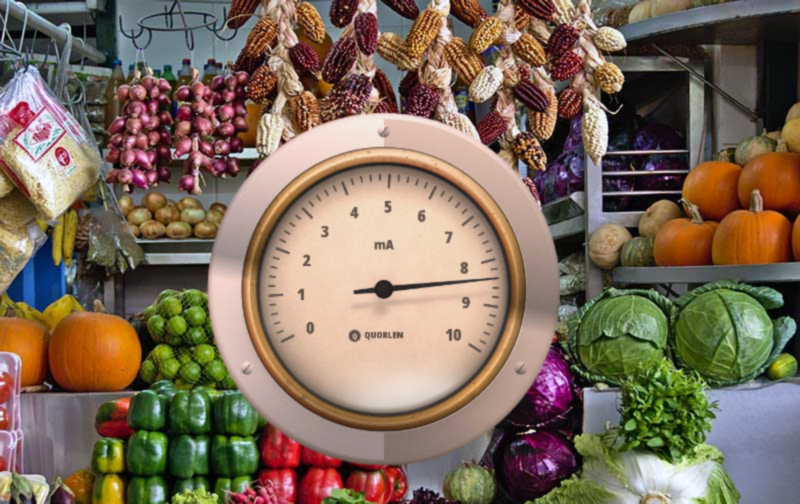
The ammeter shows 8.4mA
